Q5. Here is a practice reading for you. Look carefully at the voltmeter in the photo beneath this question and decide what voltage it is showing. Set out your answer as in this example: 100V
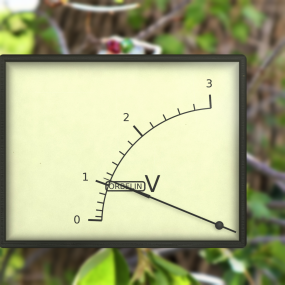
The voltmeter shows 1.1V
